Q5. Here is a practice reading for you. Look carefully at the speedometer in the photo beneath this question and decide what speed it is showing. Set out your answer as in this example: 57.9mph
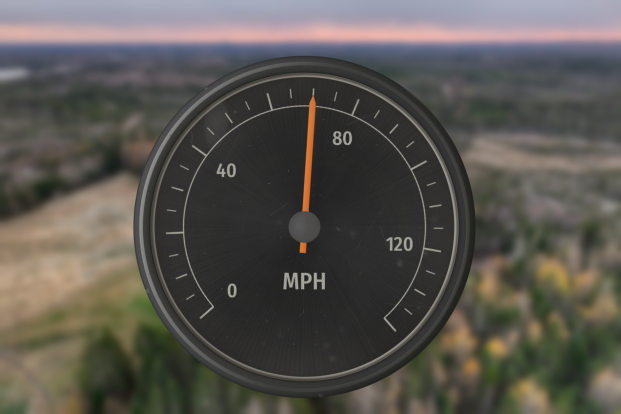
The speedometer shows 70mph
